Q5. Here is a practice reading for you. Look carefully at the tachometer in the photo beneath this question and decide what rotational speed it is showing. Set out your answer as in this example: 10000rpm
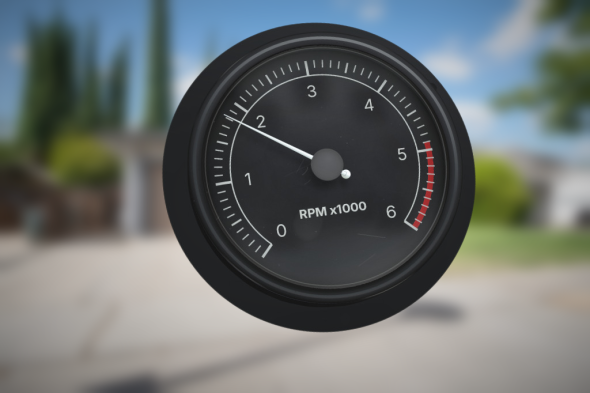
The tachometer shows 1800rpm
